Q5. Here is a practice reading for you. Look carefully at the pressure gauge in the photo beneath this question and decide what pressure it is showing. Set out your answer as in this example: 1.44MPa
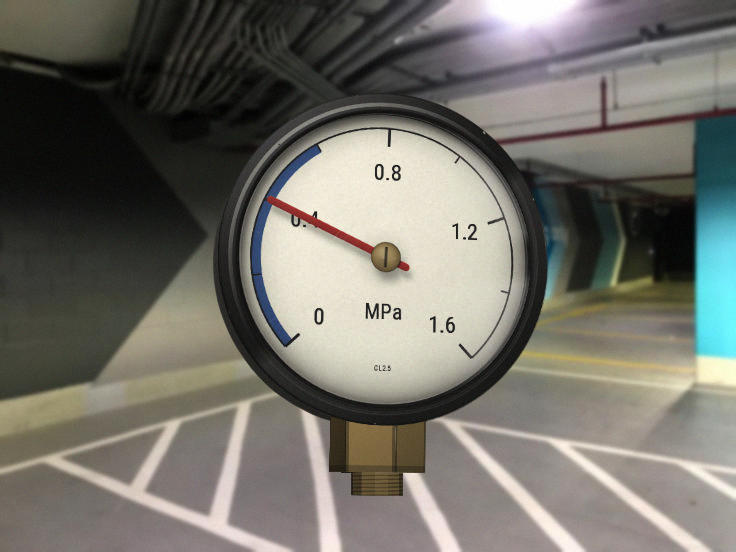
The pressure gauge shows 0.4MPa
